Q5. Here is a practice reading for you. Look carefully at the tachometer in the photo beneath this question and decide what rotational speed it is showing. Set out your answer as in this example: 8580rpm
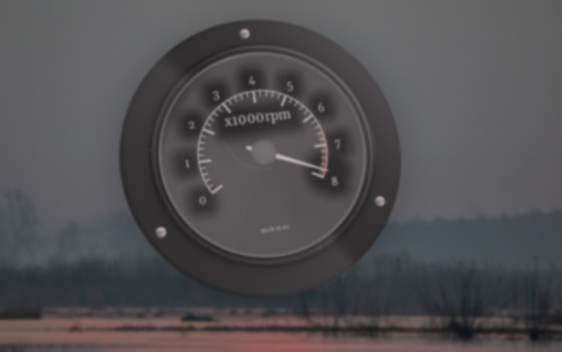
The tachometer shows 7800rpm
